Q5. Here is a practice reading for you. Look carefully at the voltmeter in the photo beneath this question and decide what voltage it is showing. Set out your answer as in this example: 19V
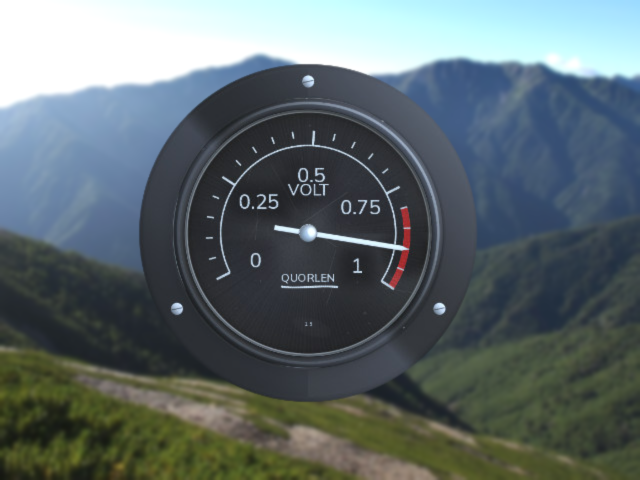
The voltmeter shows 0.9V
